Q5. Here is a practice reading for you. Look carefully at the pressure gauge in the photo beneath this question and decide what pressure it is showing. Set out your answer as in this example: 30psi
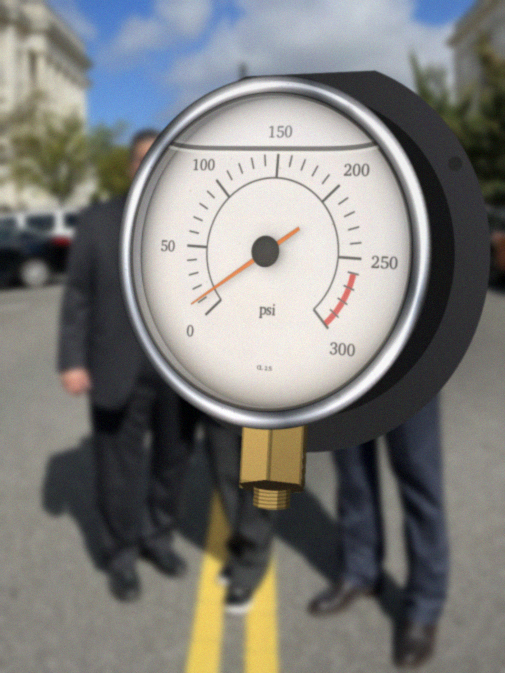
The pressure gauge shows 10psi
